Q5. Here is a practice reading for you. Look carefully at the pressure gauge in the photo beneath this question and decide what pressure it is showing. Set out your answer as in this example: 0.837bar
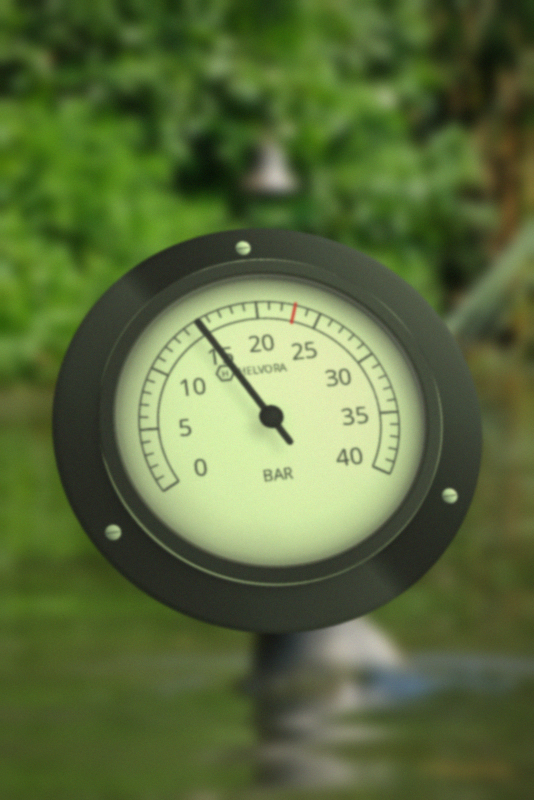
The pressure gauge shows 15bar
